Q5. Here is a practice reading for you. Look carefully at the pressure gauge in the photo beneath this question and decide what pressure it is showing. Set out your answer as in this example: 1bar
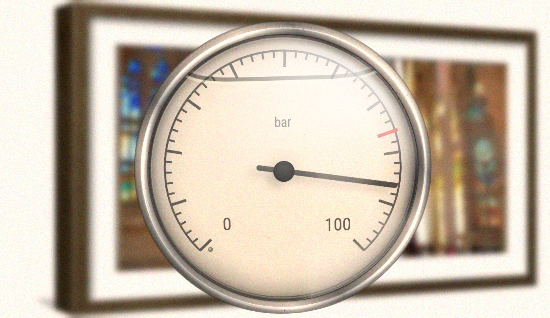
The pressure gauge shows 86bar
